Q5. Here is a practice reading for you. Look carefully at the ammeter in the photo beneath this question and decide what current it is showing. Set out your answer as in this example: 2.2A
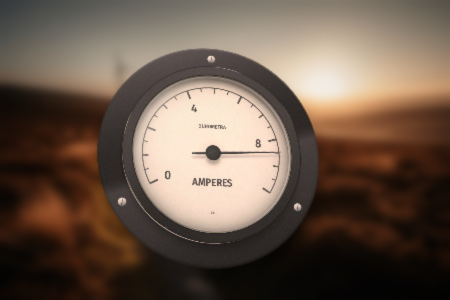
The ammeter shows 8.5A
